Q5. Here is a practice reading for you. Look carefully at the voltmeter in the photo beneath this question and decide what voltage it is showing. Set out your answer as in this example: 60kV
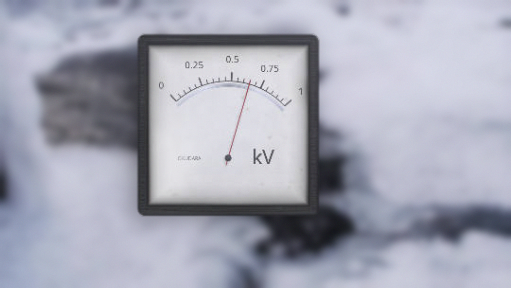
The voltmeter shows 0.65kV
